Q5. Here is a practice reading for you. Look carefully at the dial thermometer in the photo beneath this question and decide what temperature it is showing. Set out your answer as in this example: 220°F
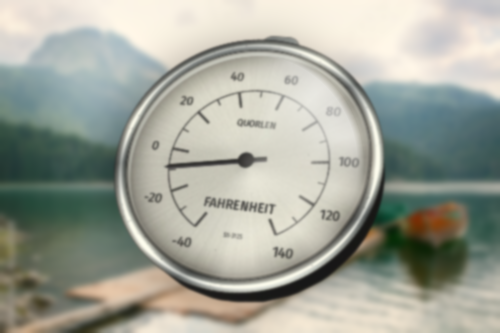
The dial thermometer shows -10°F
